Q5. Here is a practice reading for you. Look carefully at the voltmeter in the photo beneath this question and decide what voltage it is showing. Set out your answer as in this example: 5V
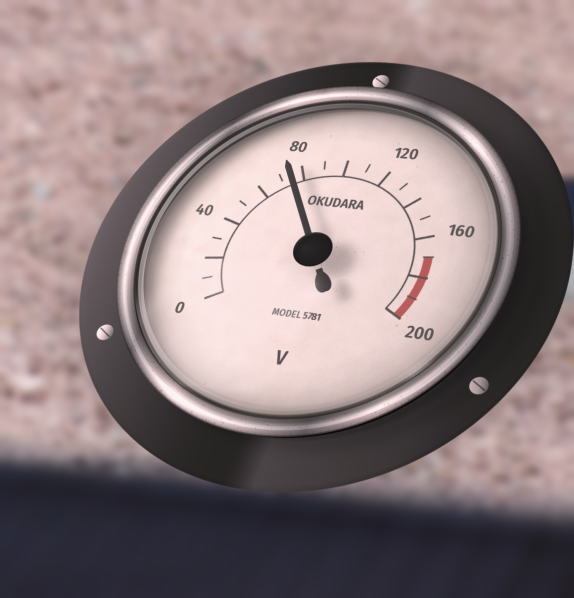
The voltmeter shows 75V
